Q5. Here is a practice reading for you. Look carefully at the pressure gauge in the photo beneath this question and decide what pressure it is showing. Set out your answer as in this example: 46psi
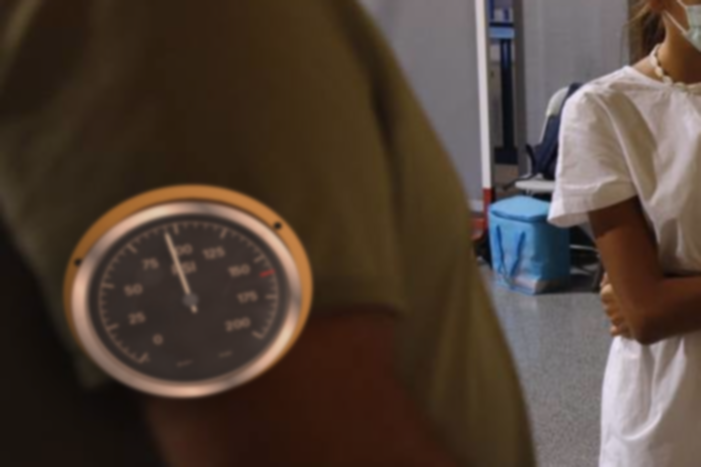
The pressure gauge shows 95psi
